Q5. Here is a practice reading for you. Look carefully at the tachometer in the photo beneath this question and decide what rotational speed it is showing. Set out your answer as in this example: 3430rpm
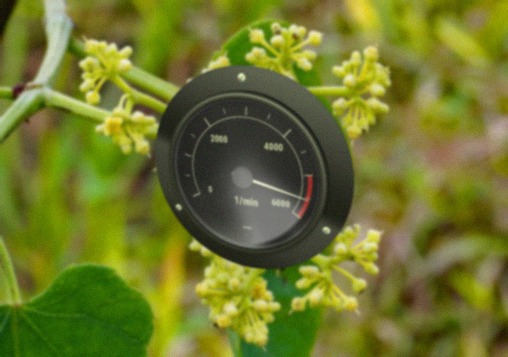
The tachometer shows 5500rpm
